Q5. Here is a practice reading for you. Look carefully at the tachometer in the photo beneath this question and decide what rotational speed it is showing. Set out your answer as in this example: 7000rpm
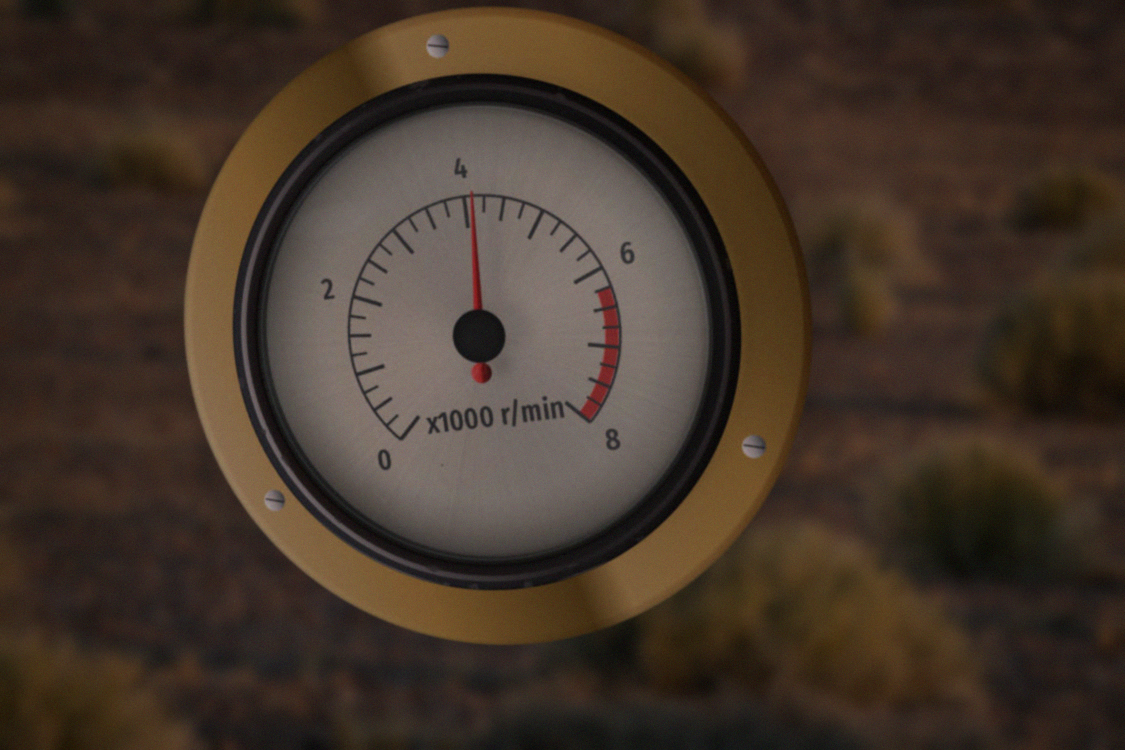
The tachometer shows 4125rpm
